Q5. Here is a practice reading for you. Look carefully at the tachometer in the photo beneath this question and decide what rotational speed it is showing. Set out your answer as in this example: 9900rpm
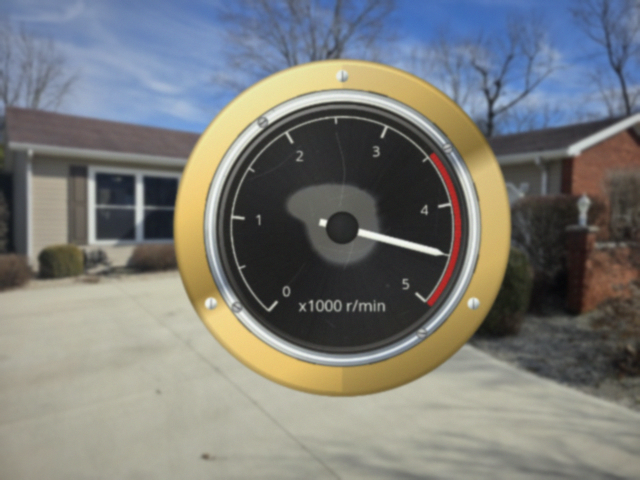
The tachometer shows 4500rpm
